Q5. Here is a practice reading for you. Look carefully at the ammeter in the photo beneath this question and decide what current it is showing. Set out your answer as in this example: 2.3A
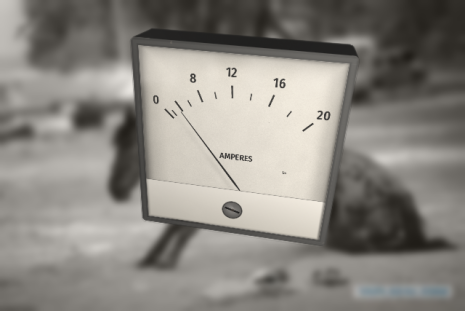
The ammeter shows 4A
